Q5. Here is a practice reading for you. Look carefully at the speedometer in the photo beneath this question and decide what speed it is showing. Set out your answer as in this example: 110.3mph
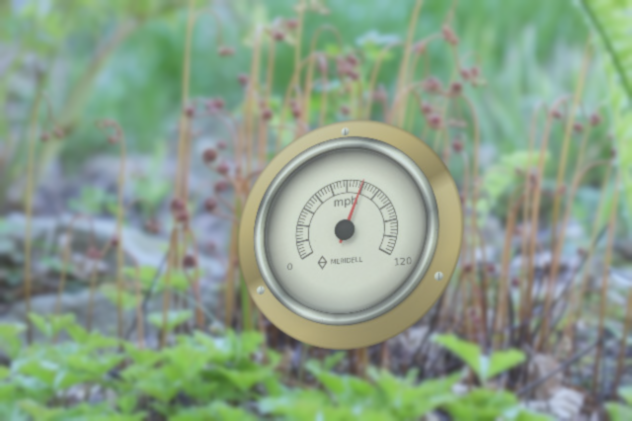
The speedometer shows 70mph
